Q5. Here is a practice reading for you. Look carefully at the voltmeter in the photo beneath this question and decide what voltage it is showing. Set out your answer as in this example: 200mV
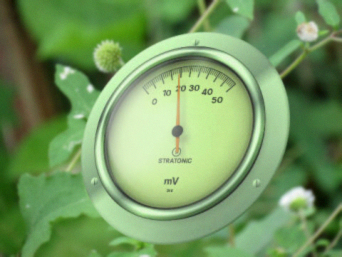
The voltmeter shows 20mV
